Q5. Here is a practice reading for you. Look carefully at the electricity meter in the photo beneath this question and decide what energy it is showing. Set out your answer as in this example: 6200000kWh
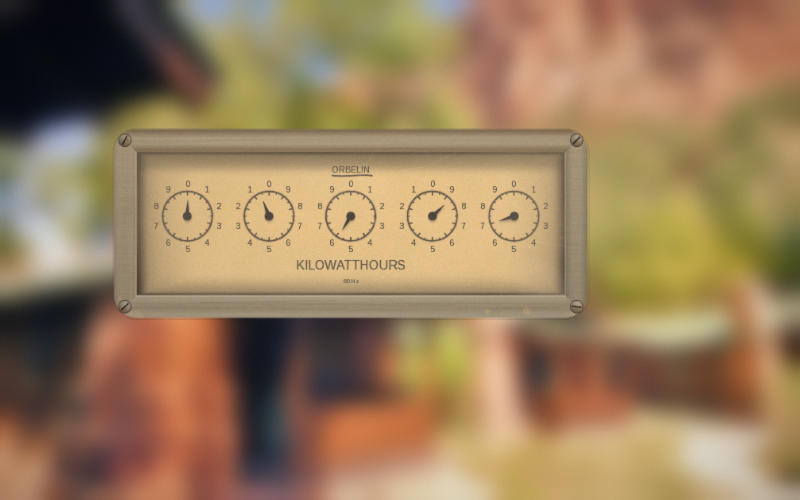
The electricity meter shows 587kWh
